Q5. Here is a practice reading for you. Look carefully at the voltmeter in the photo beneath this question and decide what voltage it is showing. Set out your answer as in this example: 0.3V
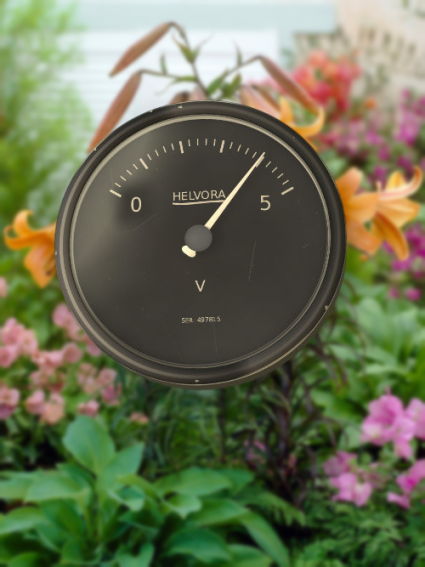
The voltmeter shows 4V
